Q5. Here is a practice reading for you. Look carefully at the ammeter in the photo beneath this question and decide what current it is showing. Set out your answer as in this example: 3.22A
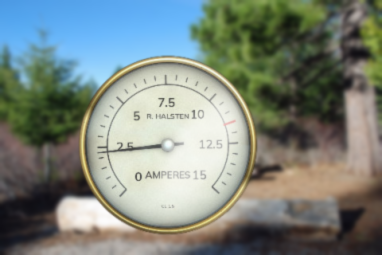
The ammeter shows 2.25A
